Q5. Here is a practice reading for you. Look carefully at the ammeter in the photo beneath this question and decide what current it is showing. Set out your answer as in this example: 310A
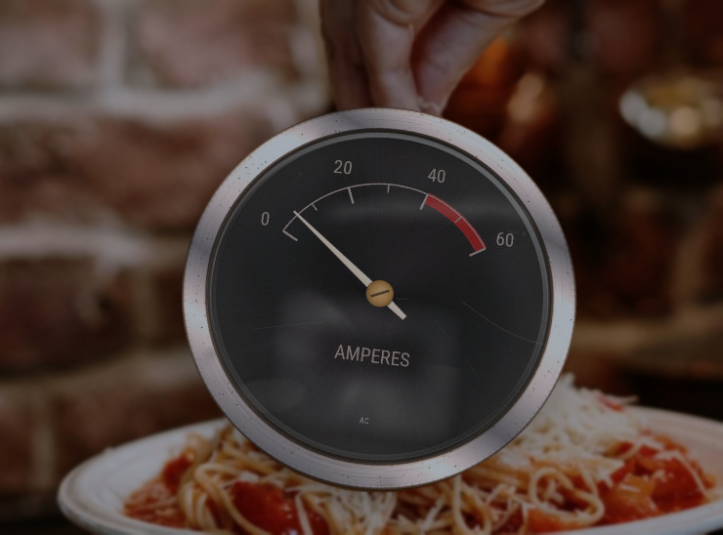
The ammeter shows 5A
